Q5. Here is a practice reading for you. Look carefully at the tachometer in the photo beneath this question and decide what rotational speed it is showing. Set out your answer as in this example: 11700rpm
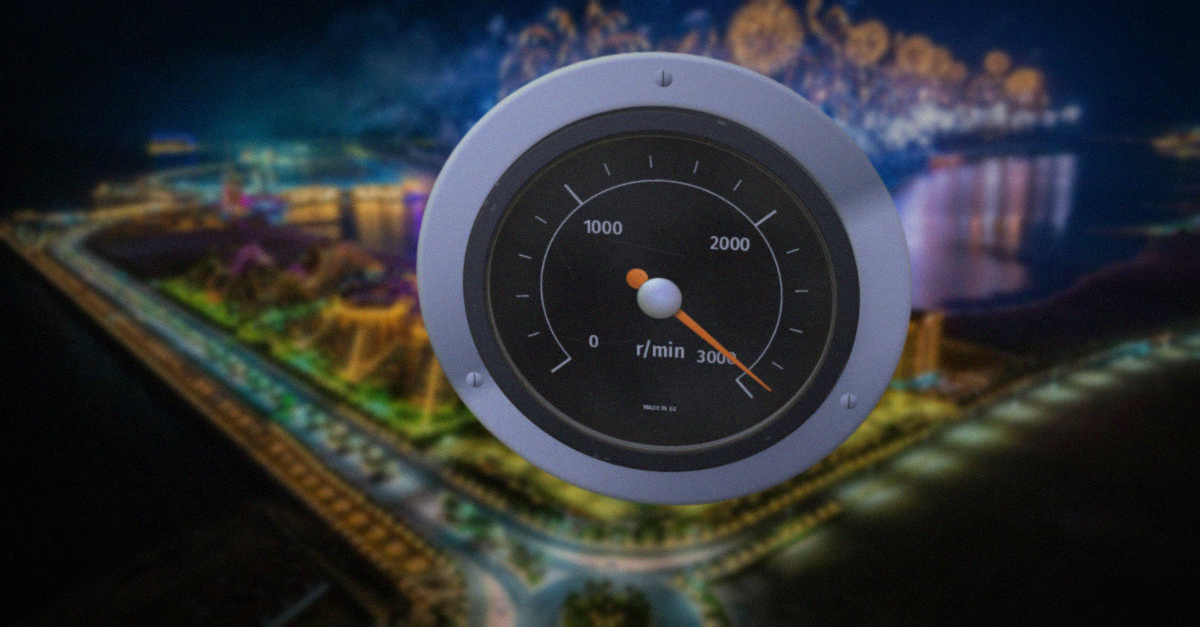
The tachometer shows 2900rpm
